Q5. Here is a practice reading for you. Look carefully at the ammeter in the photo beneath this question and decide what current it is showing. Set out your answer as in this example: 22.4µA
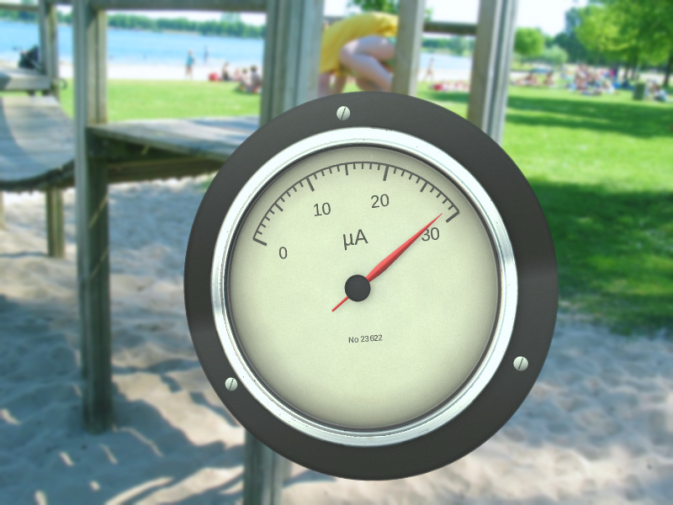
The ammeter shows 29µA
